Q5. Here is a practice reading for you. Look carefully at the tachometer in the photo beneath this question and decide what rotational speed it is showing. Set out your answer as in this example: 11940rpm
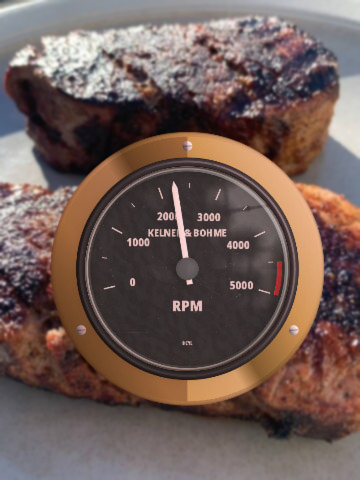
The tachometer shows 2250rpm
